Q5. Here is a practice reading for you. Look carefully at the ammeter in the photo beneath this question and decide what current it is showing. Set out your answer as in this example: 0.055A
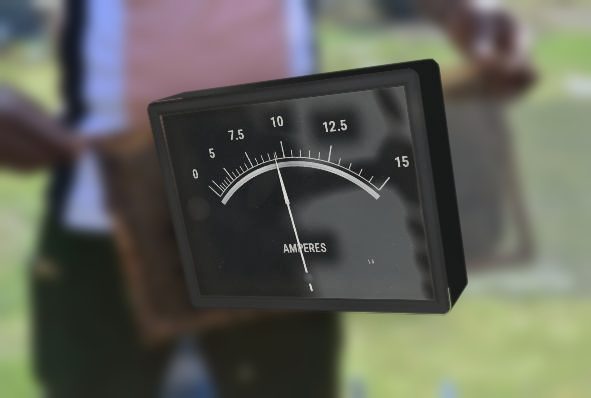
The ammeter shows 9.5A
